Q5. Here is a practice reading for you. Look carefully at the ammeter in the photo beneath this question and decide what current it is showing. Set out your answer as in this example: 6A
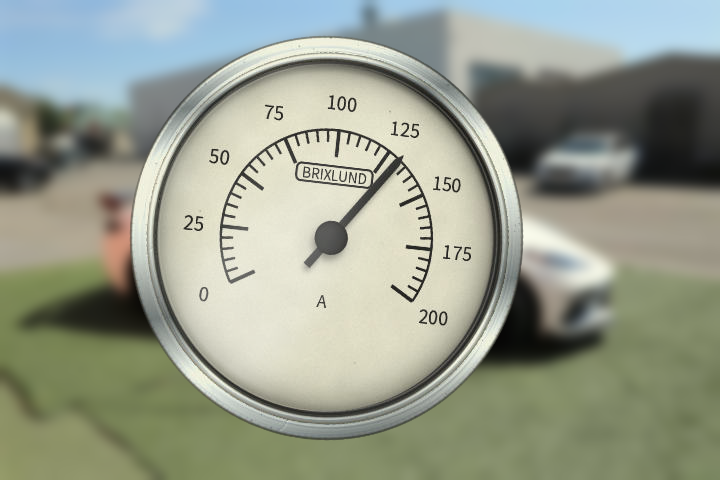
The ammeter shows 130A
